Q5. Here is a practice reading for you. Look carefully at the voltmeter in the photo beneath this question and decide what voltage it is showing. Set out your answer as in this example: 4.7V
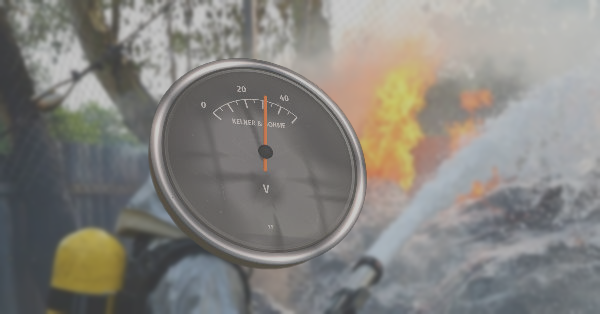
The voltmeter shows 30V
